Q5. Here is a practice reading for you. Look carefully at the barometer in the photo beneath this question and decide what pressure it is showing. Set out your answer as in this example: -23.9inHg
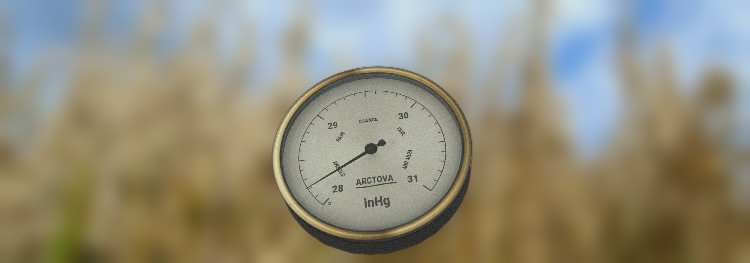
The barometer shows 28.2inHg
